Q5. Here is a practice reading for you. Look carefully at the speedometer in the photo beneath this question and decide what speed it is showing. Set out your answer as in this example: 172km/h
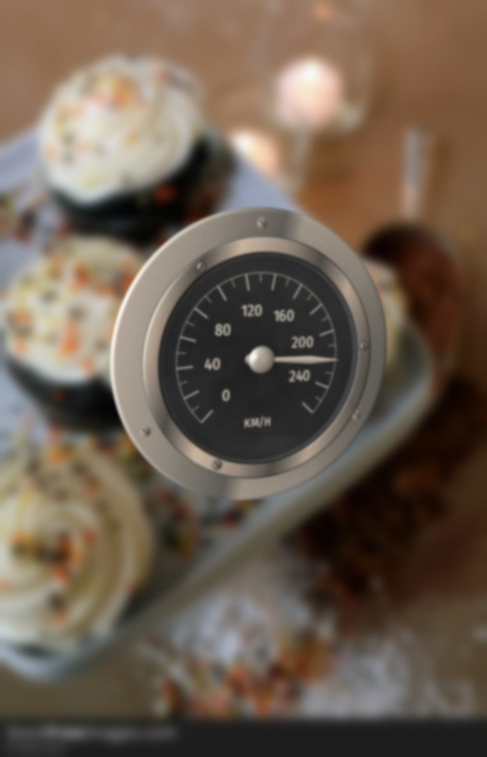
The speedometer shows 220km/h
